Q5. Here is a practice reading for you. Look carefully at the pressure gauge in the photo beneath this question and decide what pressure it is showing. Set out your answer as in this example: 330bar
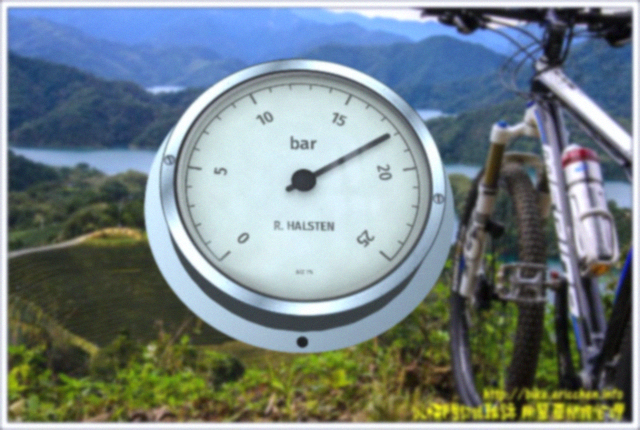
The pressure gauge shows 18bar
